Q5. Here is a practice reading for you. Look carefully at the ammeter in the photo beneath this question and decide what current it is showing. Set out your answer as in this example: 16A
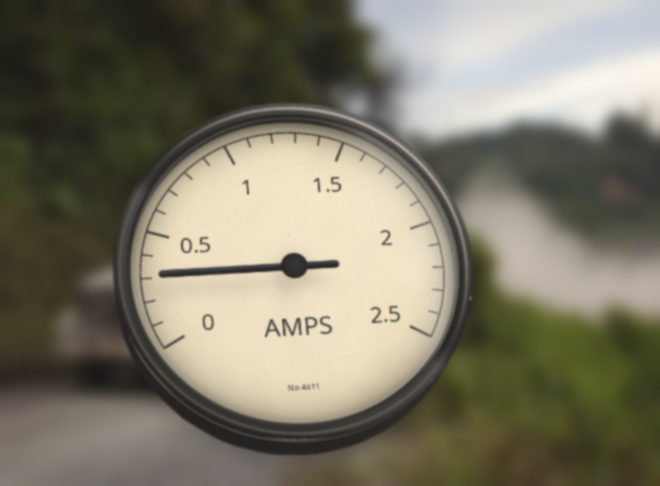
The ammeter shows 0.3A
